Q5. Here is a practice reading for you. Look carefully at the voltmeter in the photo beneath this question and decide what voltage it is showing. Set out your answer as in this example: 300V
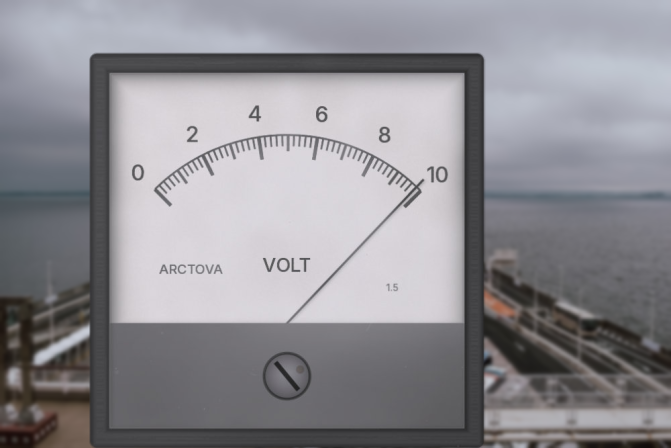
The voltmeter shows 9.8V
